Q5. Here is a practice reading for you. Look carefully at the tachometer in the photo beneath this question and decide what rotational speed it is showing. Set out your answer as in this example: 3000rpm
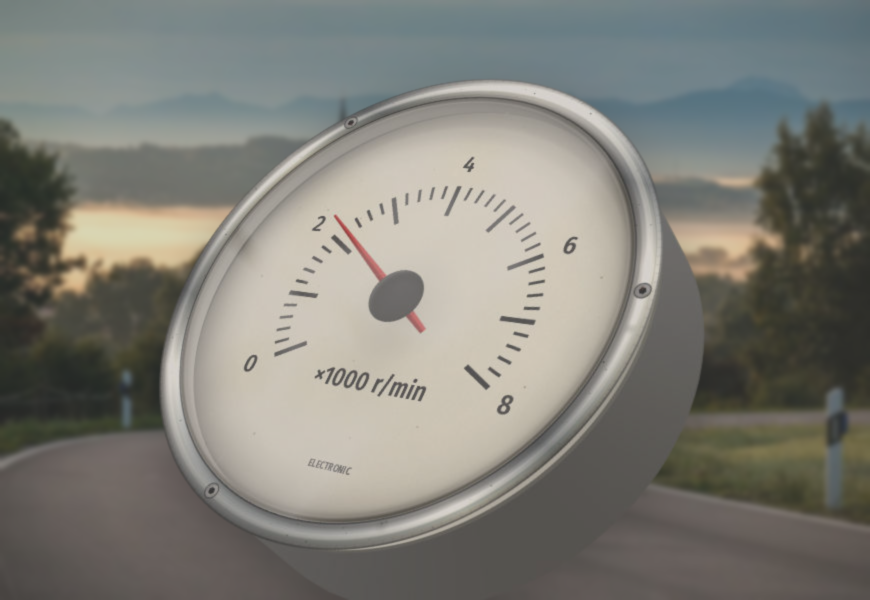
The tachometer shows 2200rpm
